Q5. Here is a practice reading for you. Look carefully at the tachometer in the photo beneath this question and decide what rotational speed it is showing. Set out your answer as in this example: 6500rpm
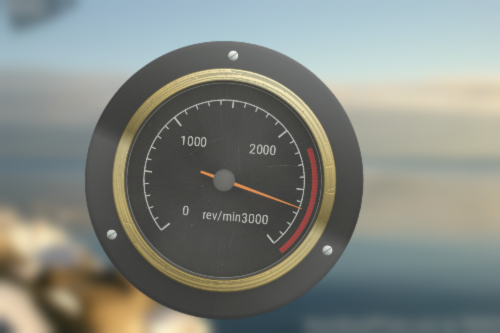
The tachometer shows 2650rpm
